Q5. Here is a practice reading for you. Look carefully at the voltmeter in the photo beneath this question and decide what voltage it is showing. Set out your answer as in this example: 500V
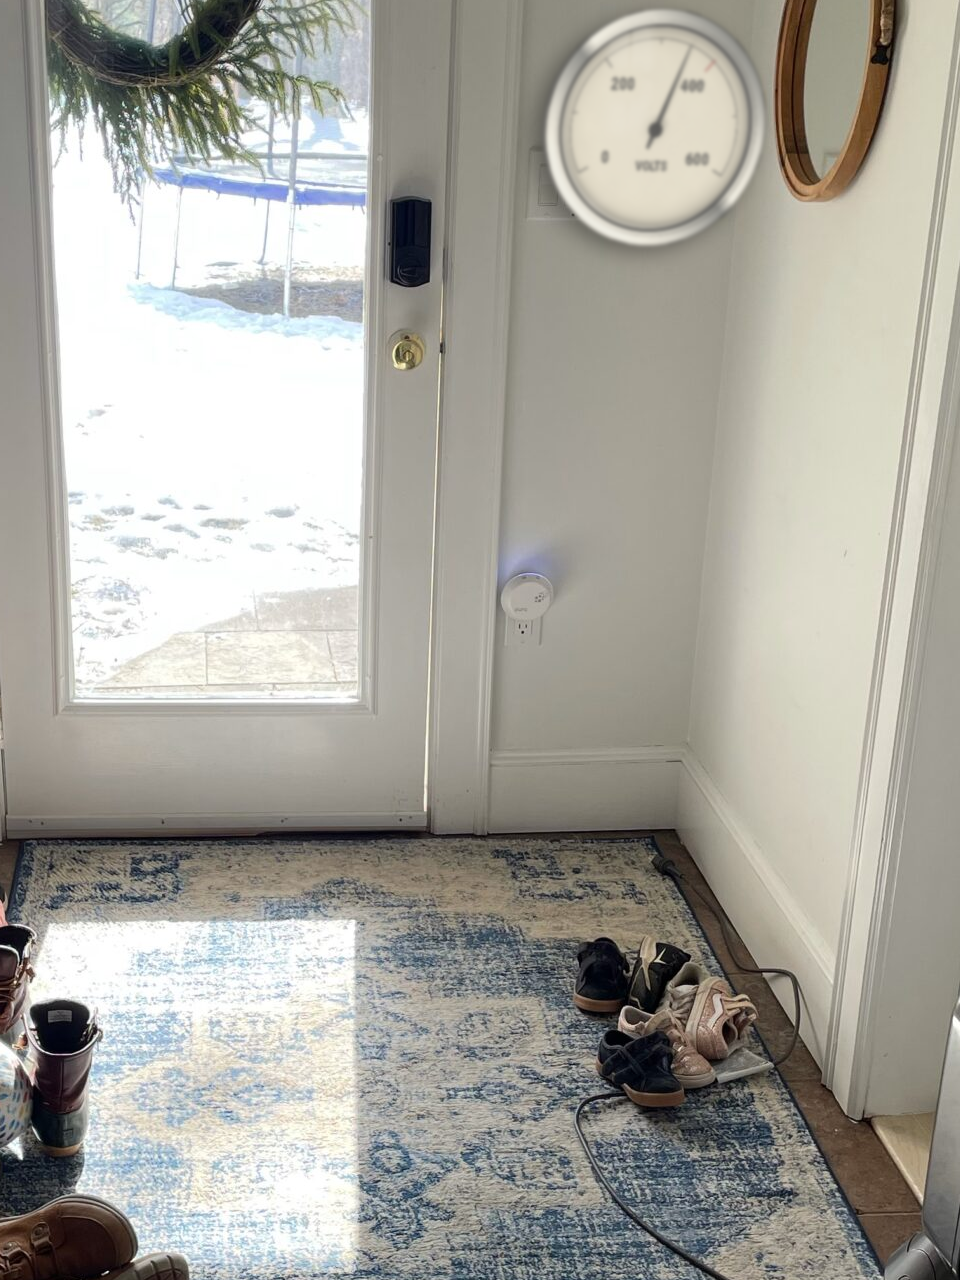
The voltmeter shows 350V
